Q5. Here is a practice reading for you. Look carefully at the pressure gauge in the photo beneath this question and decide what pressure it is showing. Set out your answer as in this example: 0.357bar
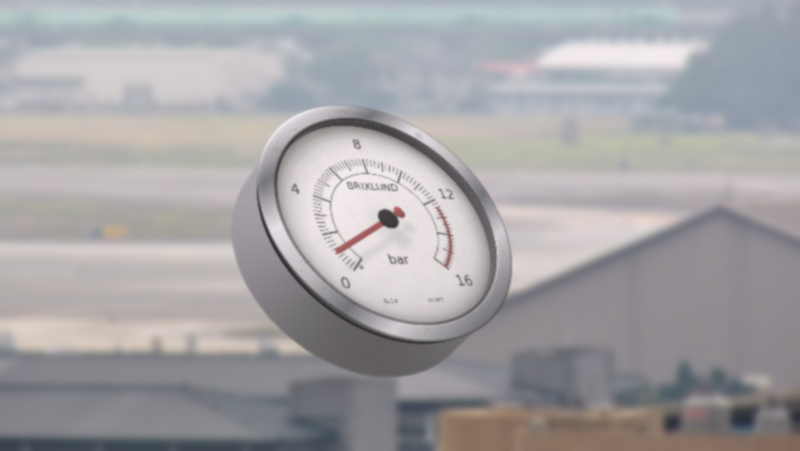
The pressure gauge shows 1bar
